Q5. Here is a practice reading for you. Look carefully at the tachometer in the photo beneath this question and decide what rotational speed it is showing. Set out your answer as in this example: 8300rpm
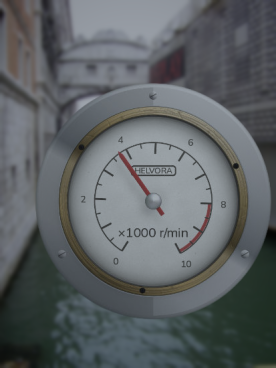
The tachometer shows 3750rpm
